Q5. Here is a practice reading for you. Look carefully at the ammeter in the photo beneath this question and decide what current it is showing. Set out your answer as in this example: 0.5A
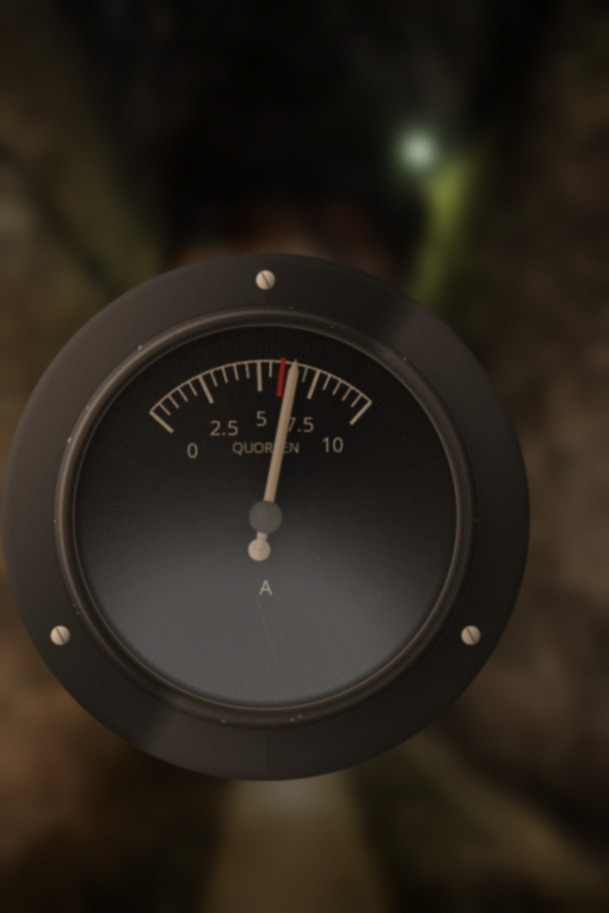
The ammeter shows 6.5A
